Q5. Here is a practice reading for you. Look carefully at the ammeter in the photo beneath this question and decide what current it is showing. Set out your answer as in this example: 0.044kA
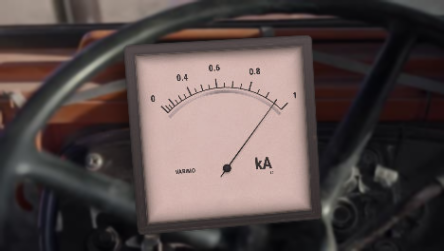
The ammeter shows 0.95kA
